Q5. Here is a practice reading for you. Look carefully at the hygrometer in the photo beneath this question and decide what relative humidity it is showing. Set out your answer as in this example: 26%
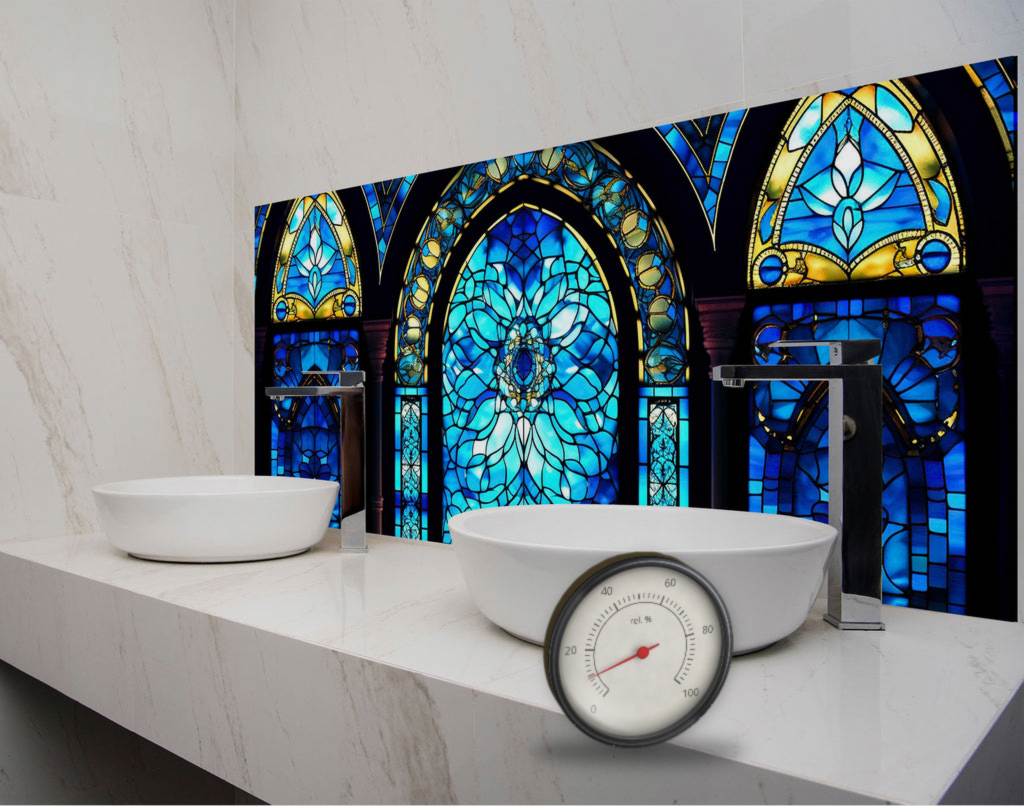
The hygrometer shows 10%
